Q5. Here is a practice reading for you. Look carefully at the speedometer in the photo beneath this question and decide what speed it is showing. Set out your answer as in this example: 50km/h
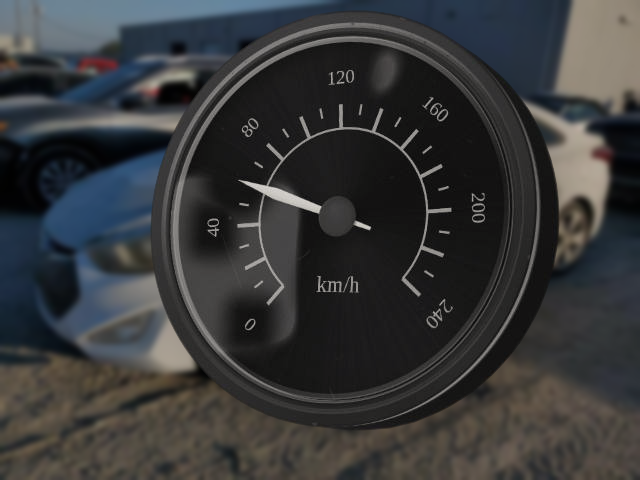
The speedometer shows 60km/h
